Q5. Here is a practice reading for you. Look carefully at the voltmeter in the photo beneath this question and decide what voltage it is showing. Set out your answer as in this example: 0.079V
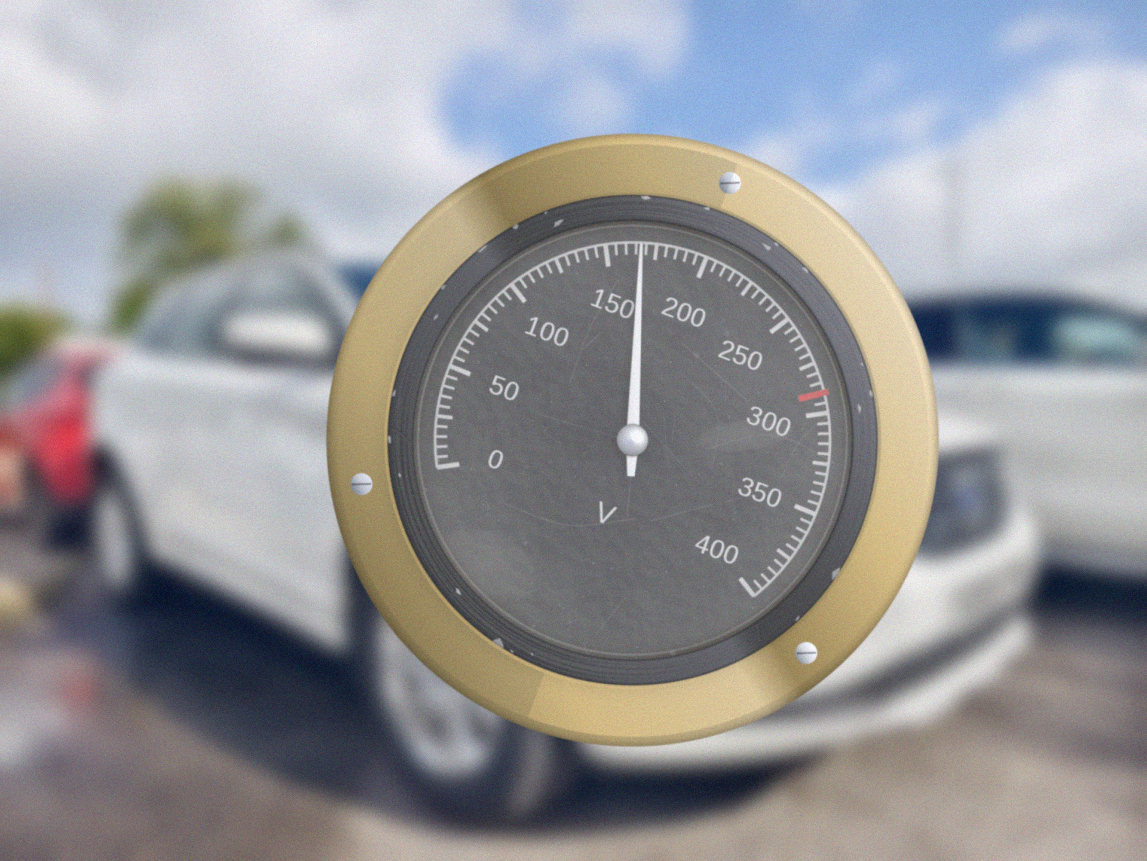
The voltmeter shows 167.5V
